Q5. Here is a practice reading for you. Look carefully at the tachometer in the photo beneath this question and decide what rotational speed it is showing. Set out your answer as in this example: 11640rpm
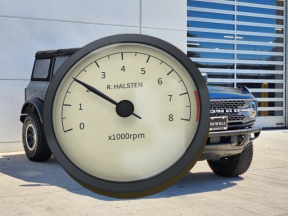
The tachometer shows 2000rpm
